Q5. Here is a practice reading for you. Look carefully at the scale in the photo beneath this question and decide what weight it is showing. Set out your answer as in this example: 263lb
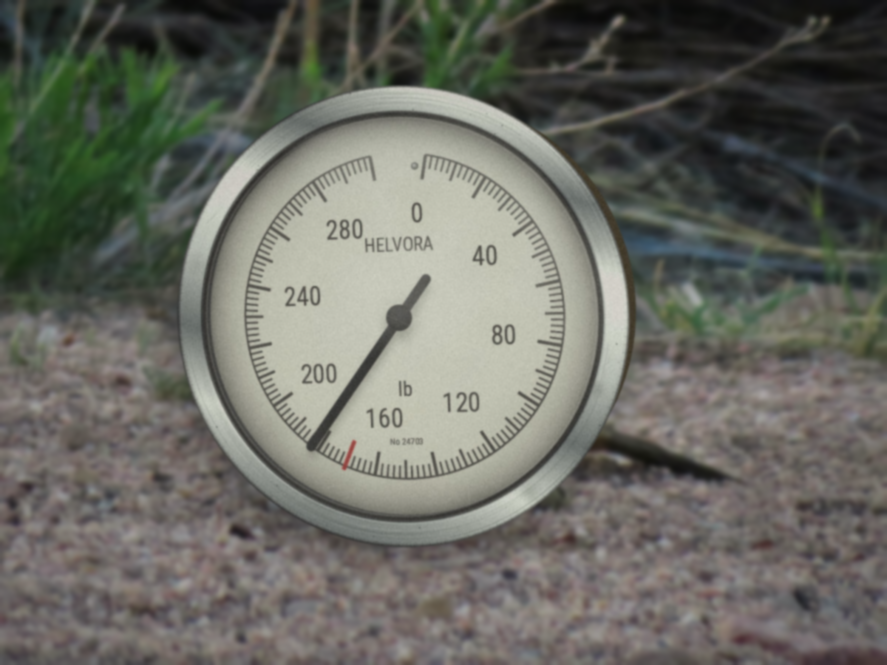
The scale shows 182lb
